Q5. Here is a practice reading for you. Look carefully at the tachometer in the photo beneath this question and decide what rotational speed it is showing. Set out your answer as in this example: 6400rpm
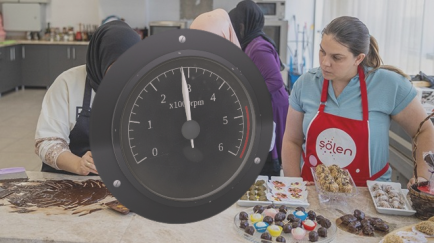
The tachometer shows 2800rpm
